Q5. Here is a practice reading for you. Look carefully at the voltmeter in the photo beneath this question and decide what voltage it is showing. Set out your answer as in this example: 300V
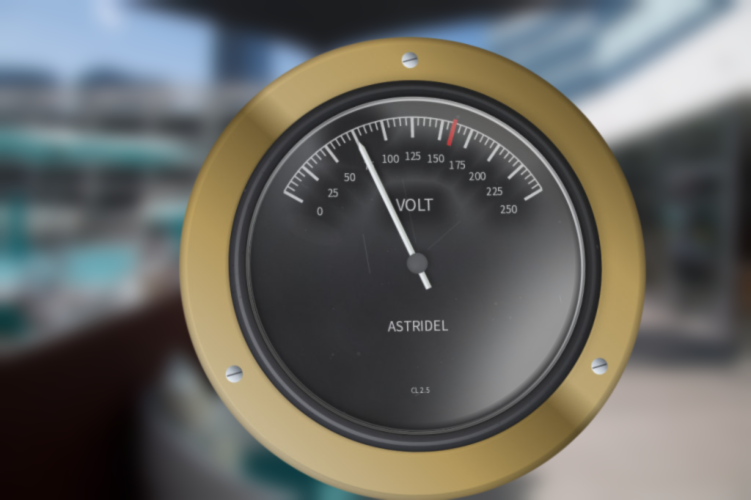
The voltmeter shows 75V
